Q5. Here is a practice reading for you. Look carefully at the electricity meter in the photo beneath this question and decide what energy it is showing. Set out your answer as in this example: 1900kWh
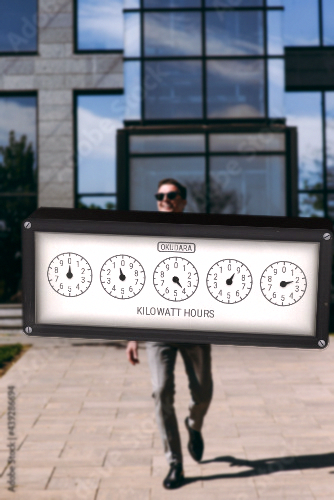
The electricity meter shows 392kWh
